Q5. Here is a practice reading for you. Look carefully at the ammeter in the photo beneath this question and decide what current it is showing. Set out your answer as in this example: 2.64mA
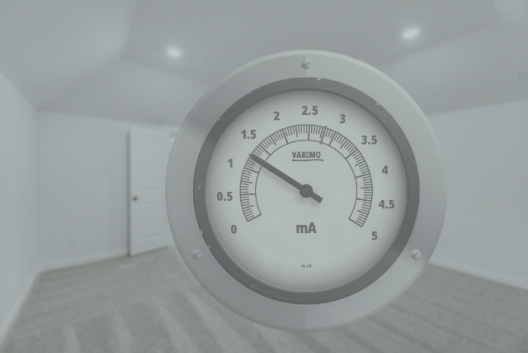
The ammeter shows 1.25mA
